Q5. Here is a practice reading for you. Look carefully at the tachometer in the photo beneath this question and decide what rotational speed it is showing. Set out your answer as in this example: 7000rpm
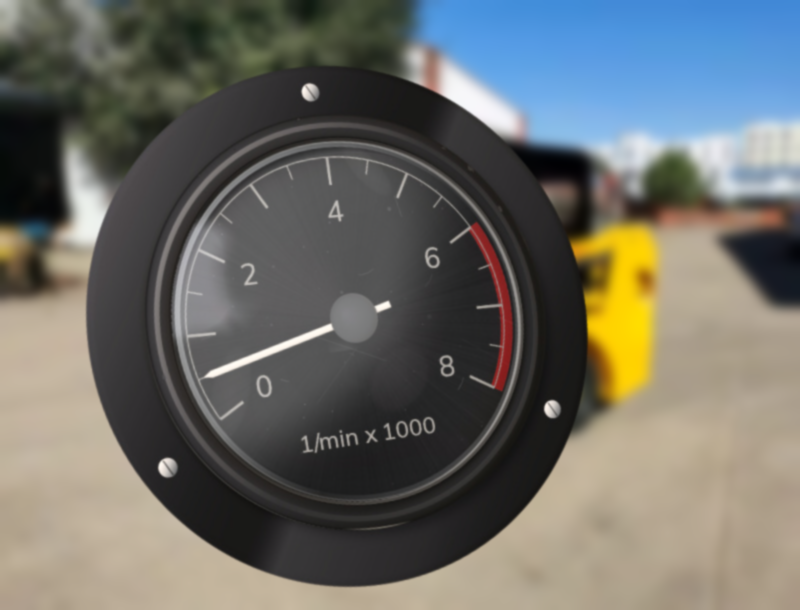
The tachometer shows 500rpm
